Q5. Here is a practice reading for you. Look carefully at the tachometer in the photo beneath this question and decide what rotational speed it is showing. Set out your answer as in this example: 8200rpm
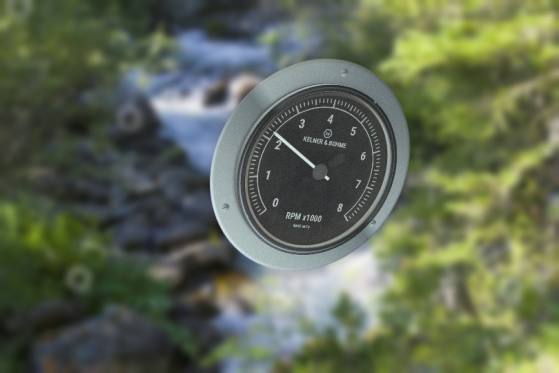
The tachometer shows 2200rpm
